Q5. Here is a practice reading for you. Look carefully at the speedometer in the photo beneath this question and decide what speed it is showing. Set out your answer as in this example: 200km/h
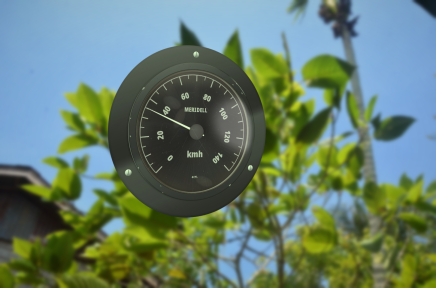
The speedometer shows 35km/h
